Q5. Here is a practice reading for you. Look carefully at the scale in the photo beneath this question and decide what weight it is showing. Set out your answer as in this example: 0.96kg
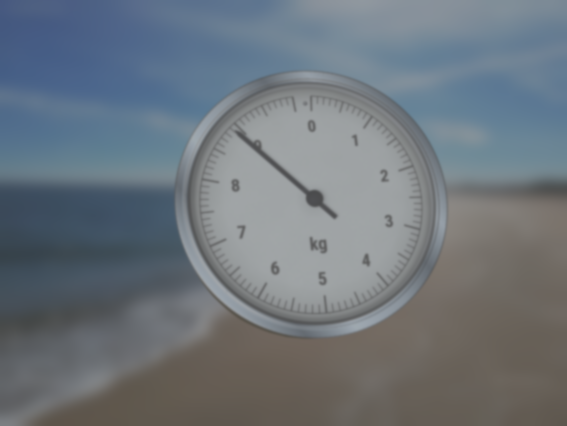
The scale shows 8.9kg
